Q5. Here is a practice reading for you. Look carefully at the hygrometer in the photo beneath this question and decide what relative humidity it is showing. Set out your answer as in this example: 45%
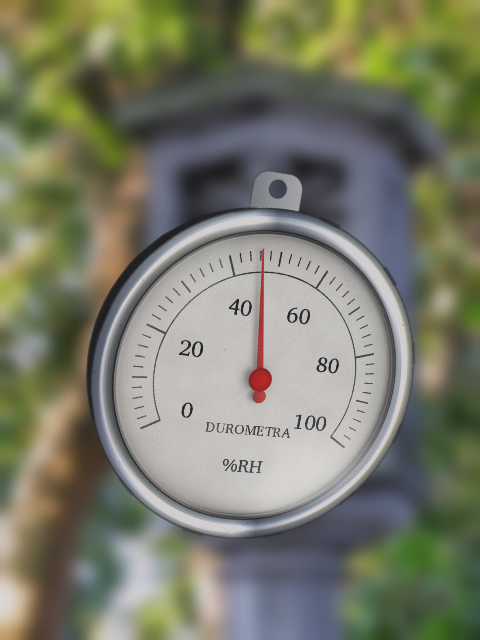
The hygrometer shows 46%
